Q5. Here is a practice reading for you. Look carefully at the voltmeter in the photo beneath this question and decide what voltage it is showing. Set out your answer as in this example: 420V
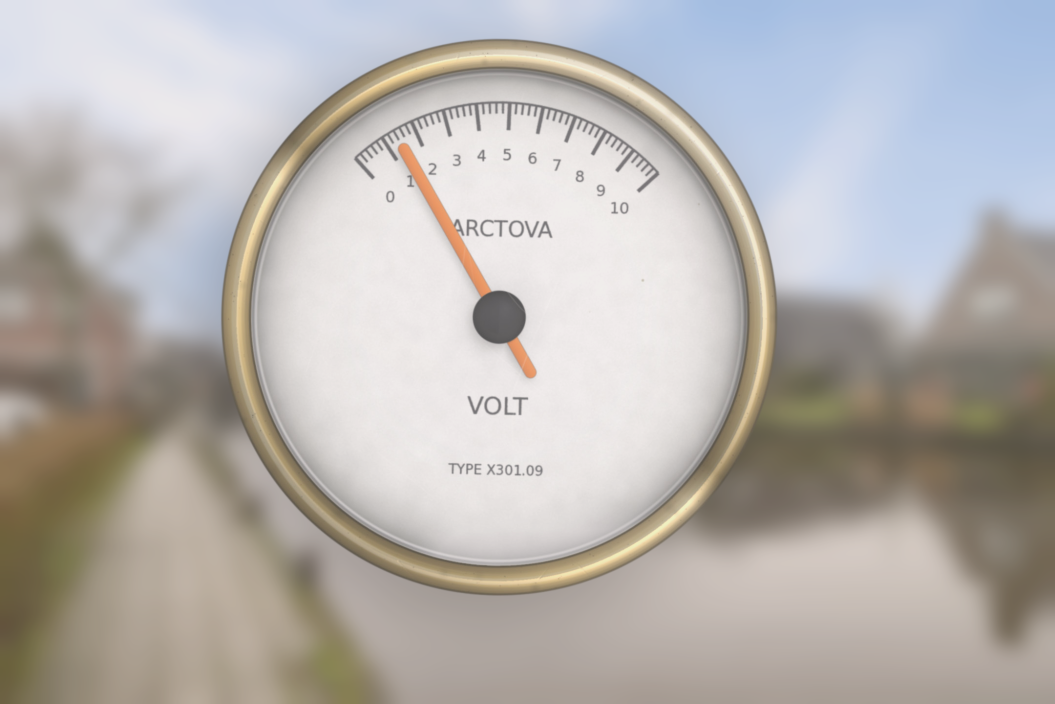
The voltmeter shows 1.4V
